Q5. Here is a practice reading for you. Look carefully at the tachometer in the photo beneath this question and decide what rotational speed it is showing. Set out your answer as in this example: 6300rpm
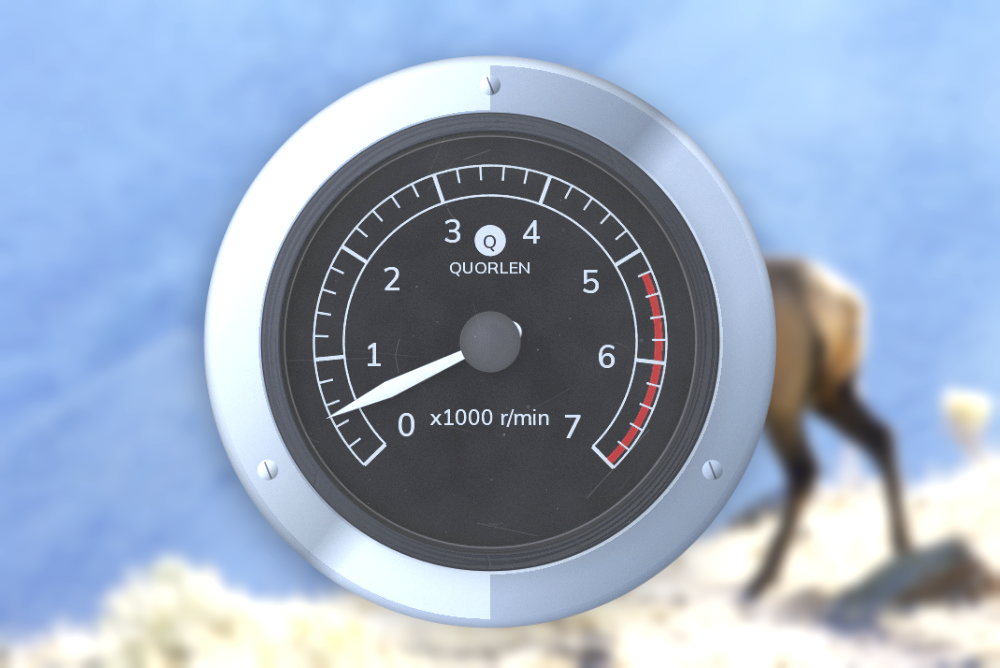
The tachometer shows 500rpm
